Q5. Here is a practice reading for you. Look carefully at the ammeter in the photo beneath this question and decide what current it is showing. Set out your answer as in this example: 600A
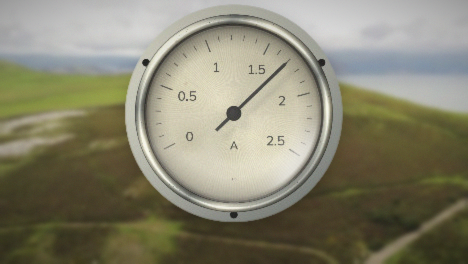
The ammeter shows 1.7A
